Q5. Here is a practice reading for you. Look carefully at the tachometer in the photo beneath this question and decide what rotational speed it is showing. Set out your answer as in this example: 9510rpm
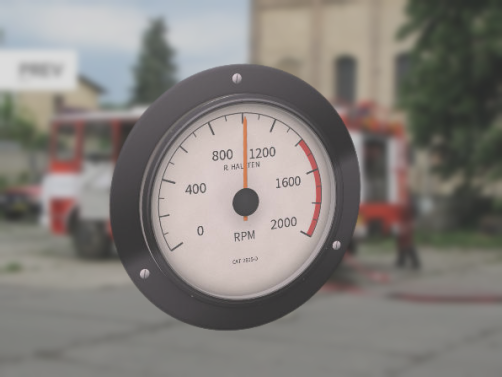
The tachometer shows 1000rpm
